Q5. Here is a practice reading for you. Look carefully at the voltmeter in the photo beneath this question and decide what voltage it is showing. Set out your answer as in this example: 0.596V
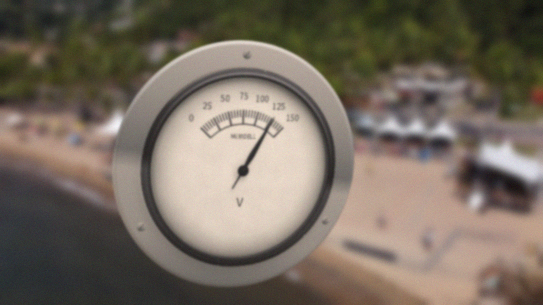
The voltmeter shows 125V
